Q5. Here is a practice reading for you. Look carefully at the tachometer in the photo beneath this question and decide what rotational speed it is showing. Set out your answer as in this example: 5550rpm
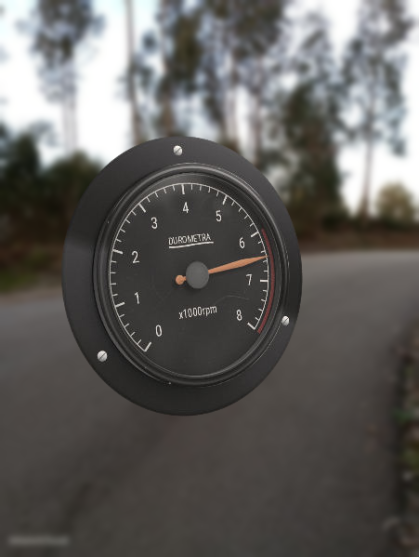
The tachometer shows 6500rpm
